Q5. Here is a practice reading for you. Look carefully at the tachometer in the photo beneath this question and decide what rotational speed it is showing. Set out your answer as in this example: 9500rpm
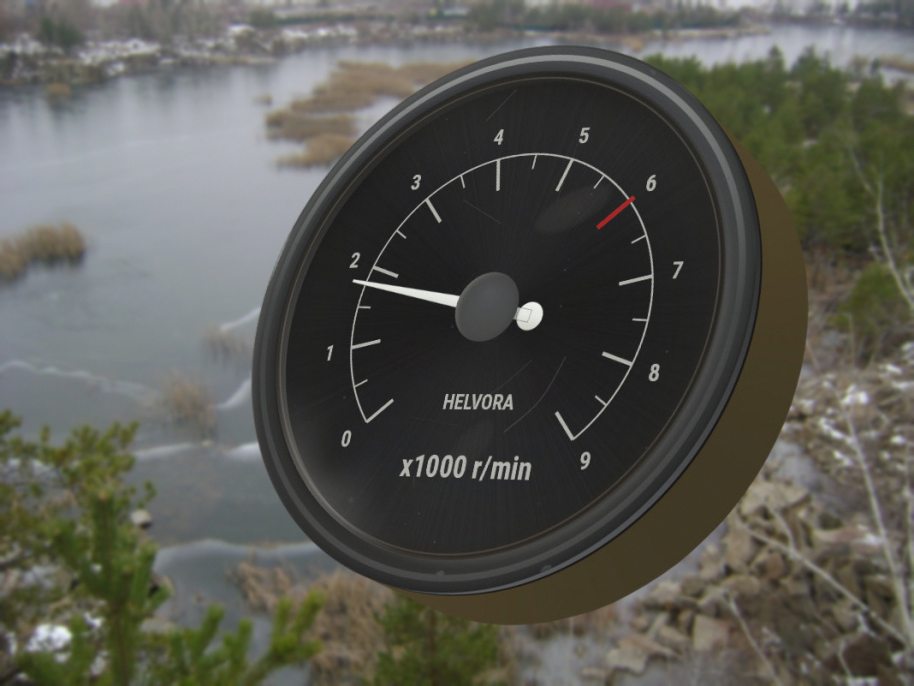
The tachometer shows 1750rpm
